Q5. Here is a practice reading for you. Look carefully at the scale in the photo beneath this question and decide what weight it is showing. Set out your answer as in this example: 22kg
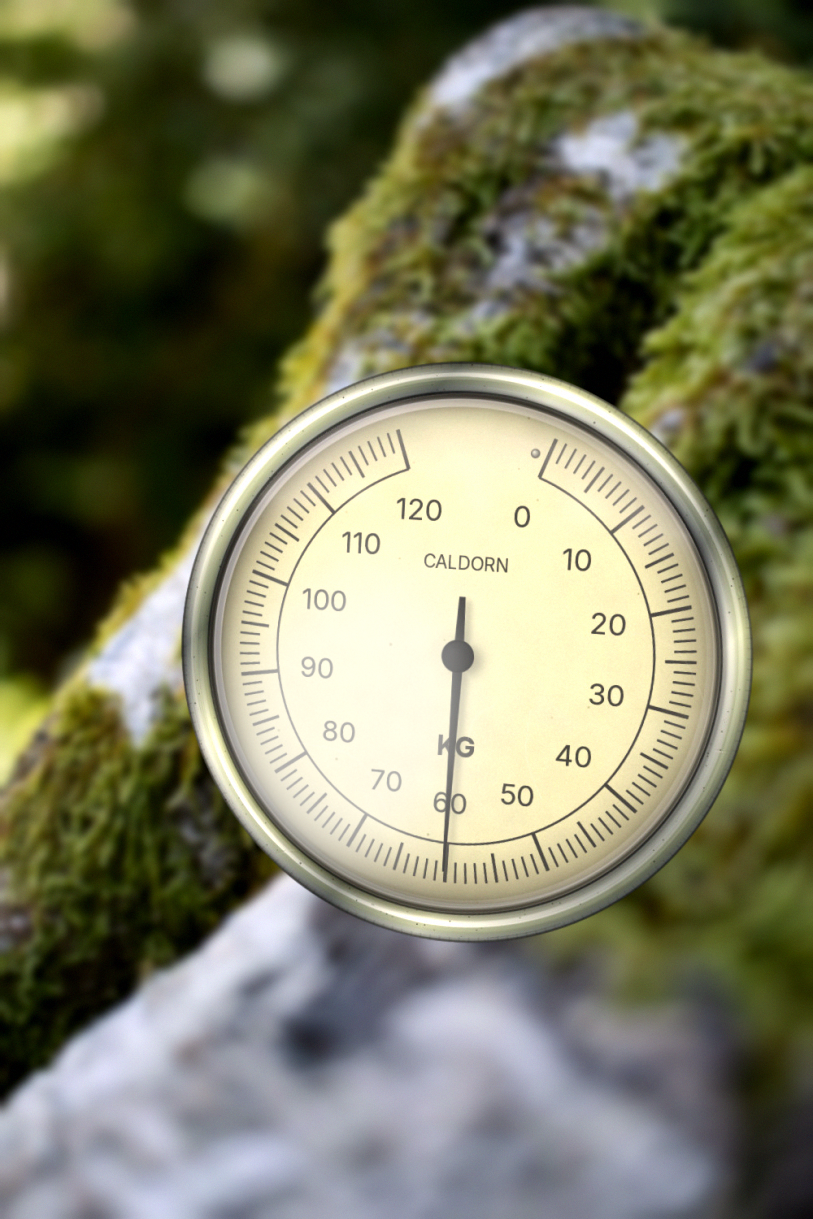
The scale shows 60kg
